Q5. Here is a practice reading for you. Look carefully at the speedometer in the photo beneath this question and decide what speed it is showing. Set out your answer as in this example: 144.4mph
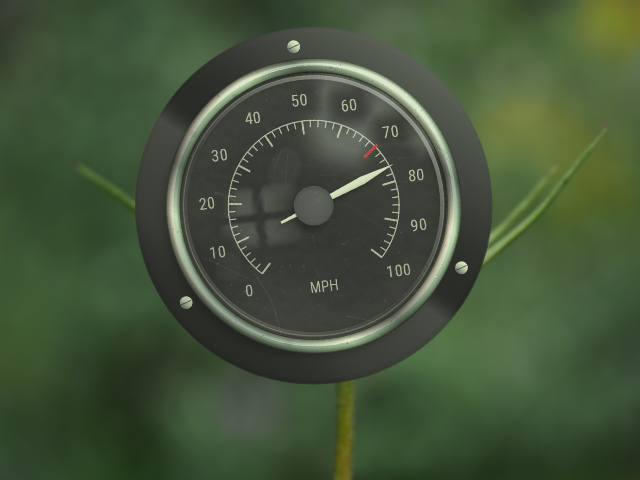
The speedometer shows 76mph
